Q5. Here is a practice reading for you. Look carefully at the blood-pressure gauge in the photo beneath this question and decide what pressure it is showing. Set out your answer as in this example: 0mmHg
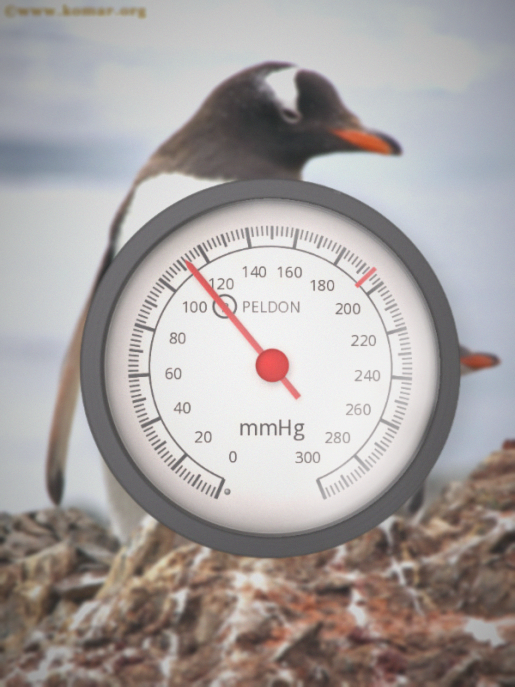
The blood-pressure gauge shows 112mmHg
